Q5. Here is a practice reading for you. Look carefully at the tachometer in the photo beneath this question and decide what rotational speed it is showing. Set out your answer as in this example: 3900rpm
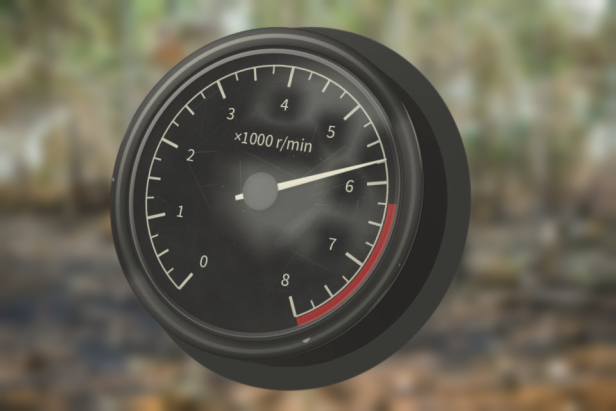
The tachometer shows 5750rpm
